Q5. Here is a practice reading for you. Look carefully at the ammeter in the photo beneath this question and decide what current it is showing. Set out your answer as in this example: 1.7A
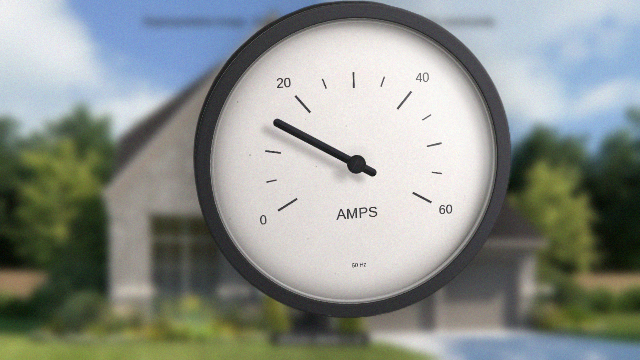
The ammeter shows 15A
